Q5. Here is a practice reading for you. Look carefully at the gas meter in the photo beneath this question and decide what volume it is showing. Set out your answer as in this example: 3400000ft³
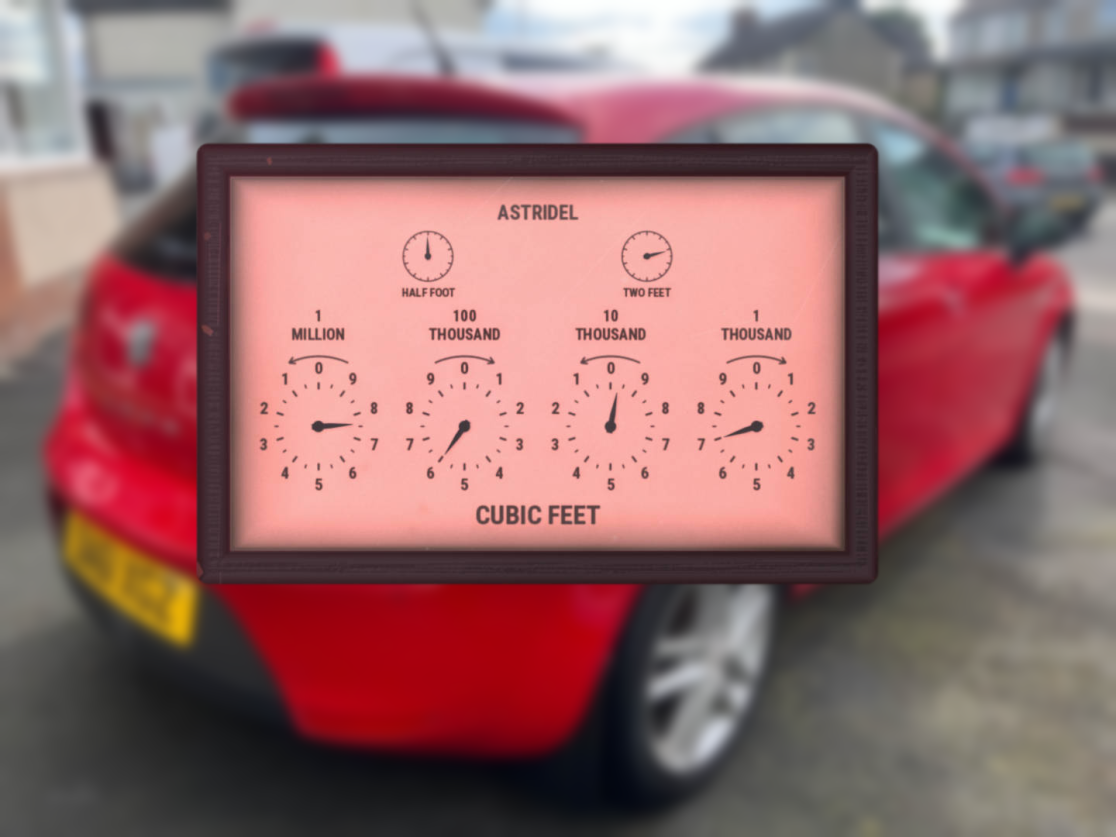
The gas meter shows 759700ft³
